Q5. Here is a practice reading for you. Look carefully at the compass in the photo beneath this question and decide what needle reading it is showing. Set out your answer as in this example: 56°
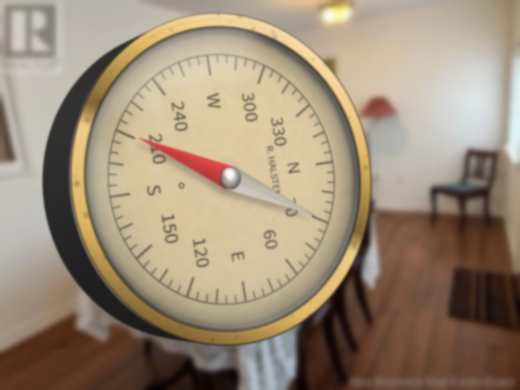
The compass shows 210°
